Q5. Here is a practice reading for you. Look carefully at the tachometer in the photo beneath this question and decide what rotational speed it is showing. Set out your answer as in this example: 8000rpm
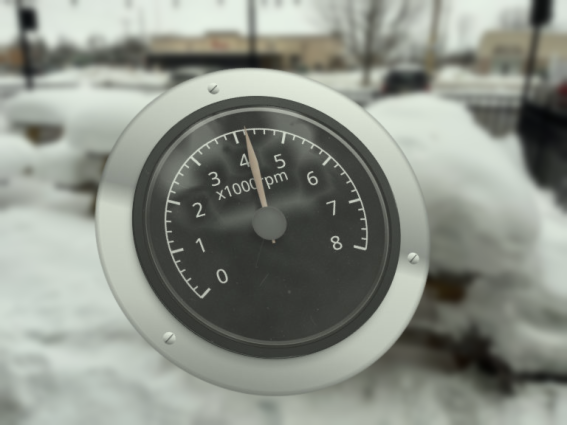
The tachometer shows 4200rpm
